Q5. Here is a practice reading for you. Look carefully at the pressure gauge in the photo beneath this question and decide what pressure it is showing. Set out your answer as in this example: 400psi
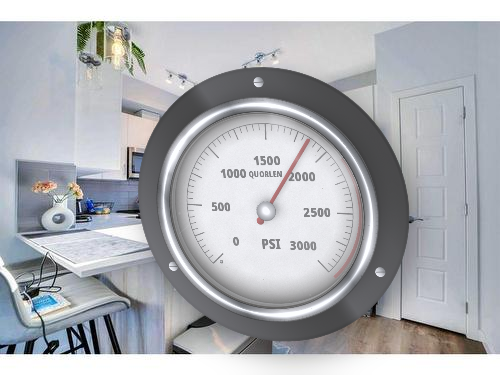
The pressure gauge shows 1850psi
